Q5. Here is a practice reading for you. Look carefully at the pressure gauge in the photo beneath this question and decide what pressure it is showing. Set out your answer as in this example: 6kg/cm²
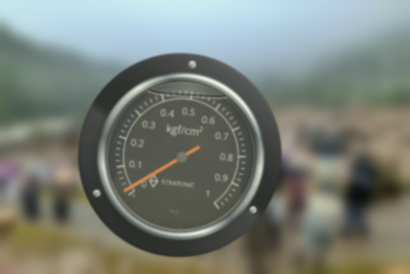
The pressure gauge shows 0.02kg/cm²
